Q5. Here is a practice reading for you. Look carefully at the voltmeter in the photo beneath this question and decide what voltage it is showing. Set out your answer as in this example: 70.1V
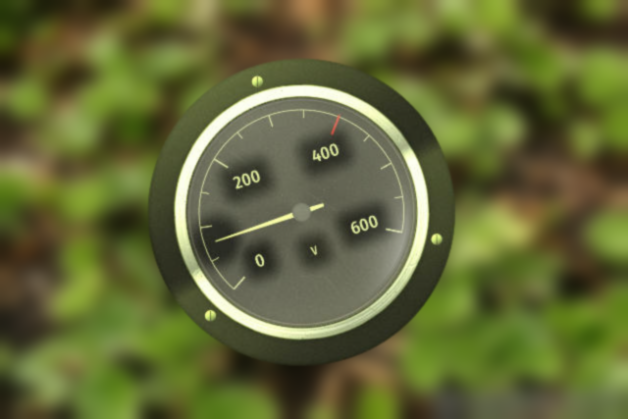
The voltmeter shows 75V
